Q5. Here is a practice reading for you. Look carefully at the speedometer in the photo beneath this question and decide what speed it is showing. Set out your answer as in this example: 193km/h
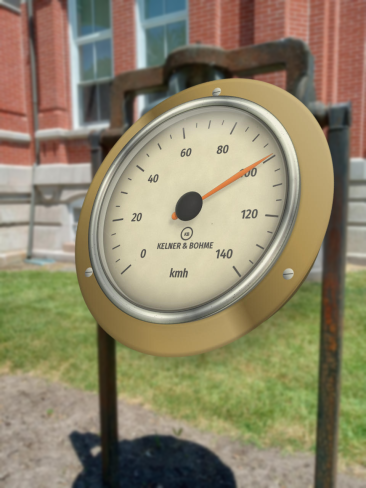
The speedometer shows 100km/h
